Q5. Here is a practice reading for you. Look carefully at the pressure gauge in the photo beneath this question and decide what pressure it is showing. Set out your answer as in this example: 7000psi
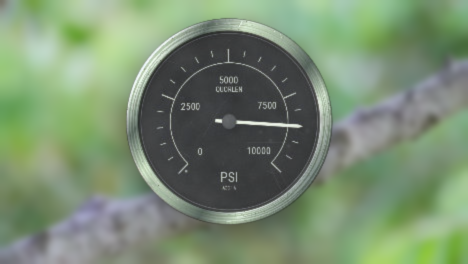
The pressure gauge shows 8500psi
